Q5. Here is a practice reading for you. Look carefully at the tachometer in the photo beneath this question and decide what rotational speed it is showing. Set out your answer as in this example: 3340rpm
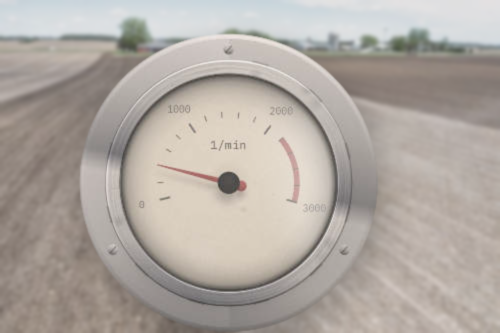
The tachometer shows 400rpm
